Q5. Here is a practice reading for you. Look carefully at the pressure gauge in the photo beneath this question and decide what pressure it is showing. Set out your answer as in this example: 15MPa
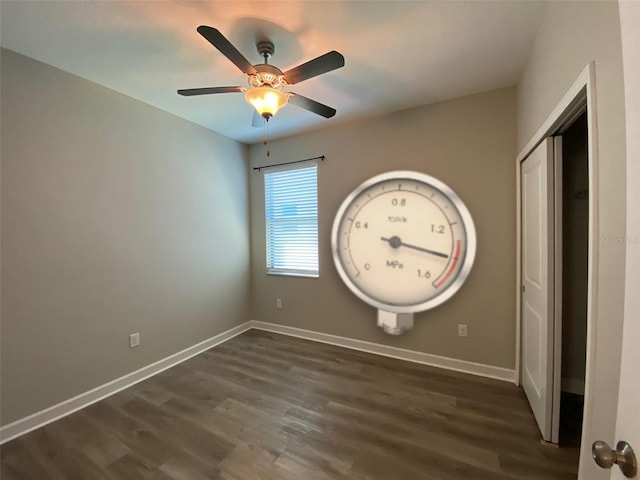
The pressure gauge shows 1.4MPa
